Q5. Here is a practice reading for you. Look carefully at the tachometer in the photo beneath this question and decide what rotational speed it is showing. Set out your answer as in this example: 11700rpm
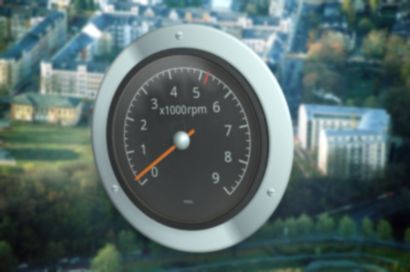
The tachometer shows 200rpm
